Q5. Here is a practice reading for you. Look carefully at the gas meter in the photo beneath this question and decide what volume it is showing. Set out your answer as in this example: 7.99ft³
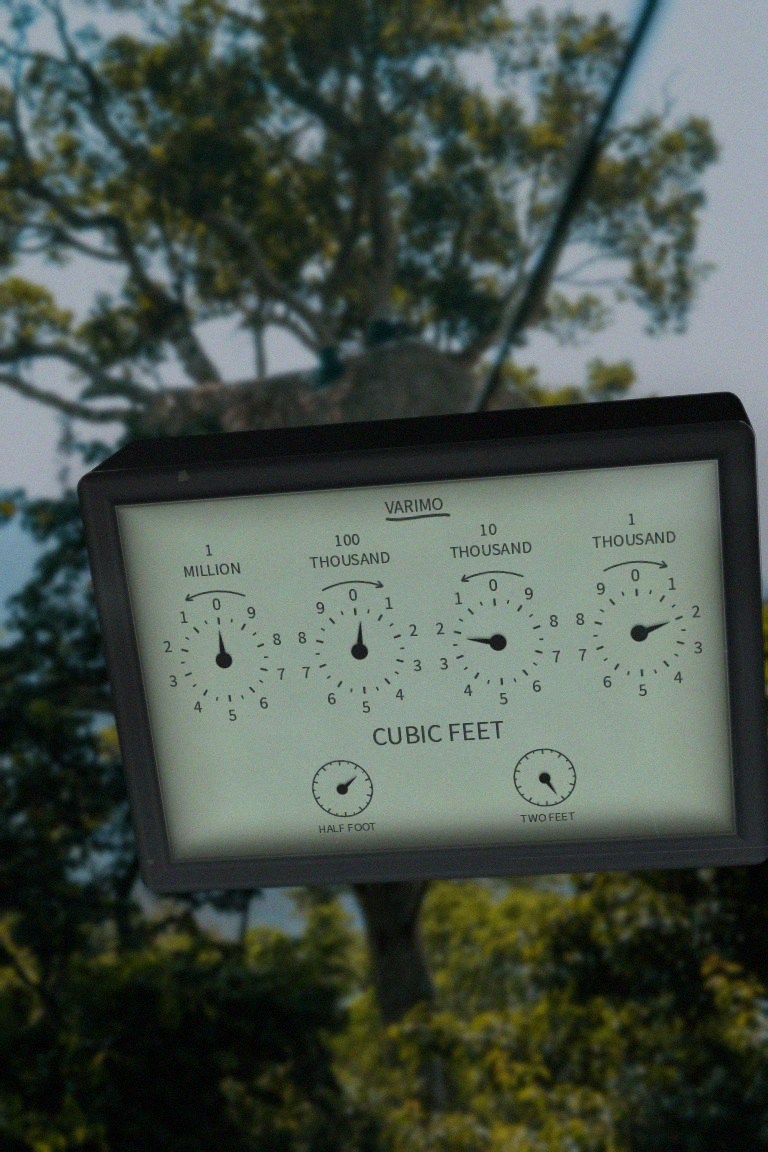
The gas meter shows 2200ft³
